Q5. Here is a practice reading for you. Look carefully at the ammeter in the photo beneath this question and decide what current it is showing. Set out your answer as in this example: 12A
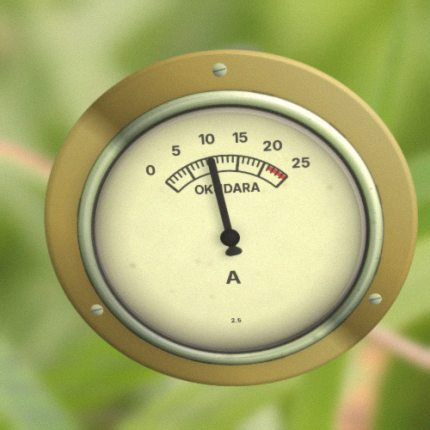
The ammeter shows 10A
